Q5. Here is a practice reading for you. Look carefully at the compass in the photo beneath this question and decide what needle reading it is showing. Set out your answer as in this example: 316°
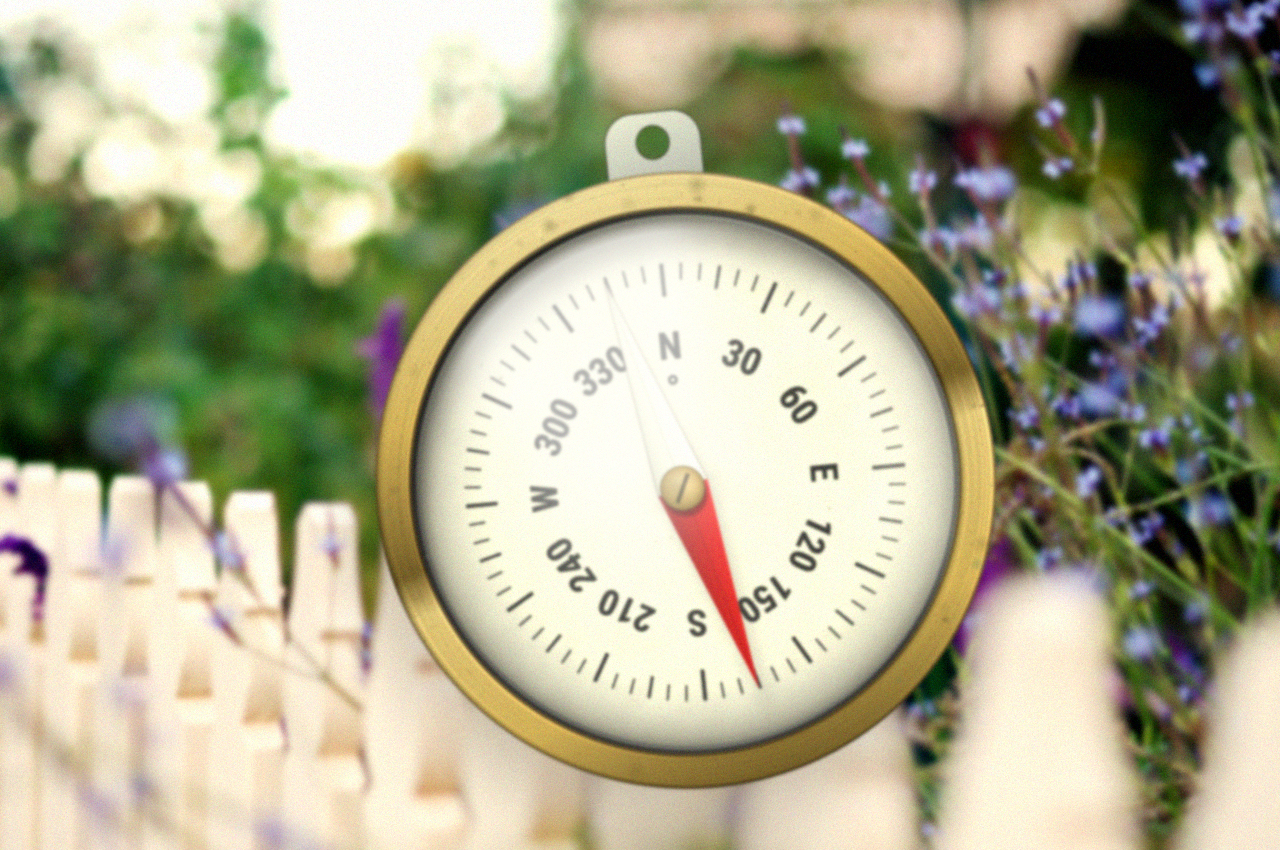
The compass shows 165°
